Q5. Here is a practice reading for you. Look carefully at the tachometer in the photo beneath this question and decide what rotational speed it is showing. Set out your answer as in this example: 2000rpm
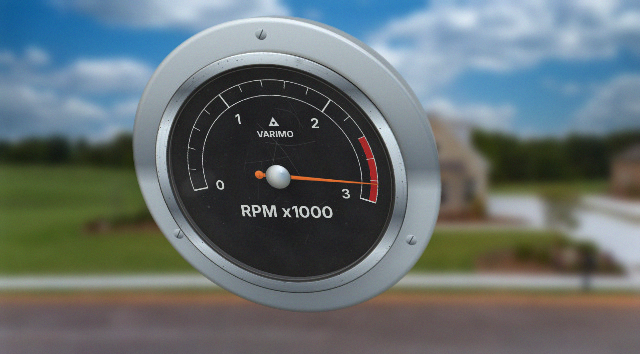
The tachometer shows 2800rpm
